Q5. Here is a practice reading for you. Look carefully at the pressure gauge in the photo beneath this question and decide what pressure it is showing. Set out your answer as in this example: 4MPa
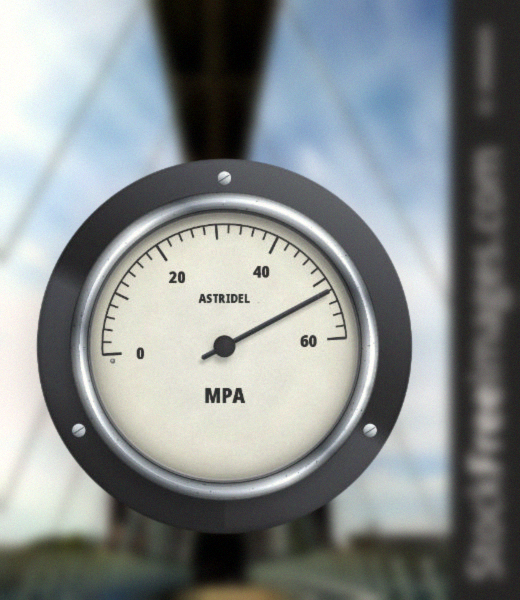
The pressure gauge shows 52MPa
